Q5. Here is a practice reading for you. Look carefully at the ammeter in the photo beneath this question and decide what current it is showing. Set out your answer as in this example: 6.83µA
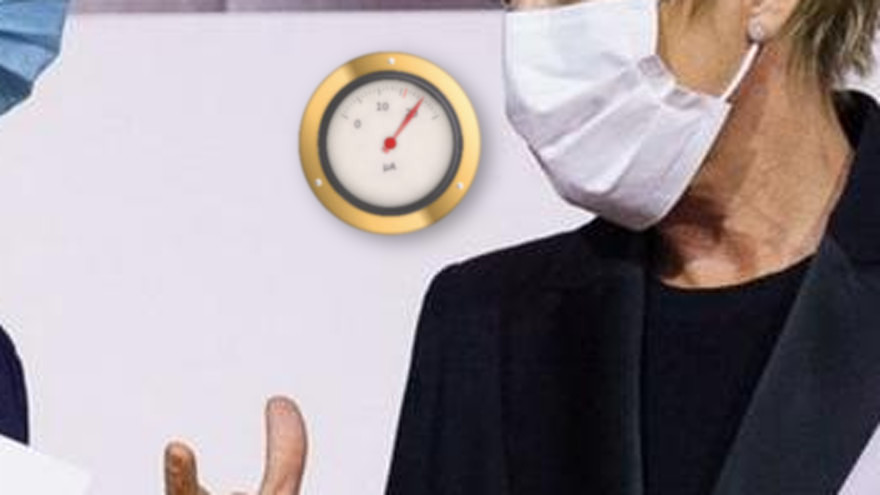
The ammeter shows 20µA
